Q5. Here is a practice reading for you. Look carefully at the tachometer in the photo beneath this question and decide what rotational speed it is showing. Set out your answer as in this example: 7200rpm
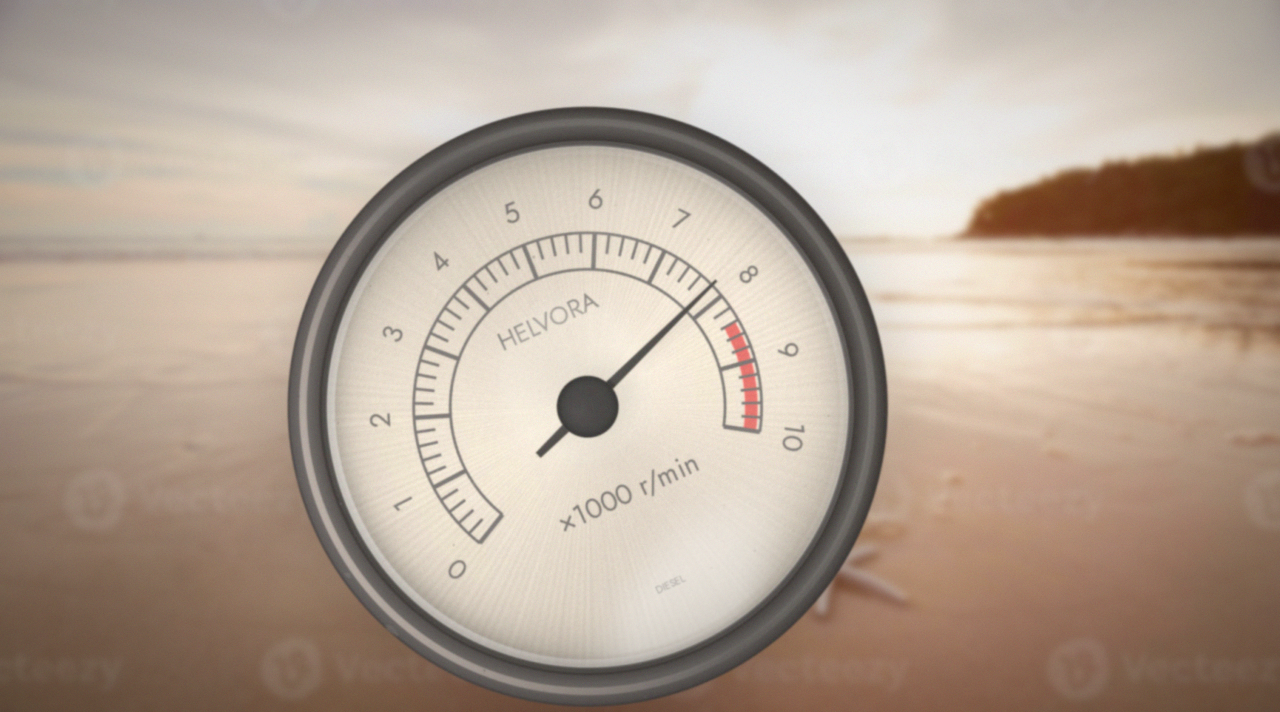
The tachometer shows 7800rpm
